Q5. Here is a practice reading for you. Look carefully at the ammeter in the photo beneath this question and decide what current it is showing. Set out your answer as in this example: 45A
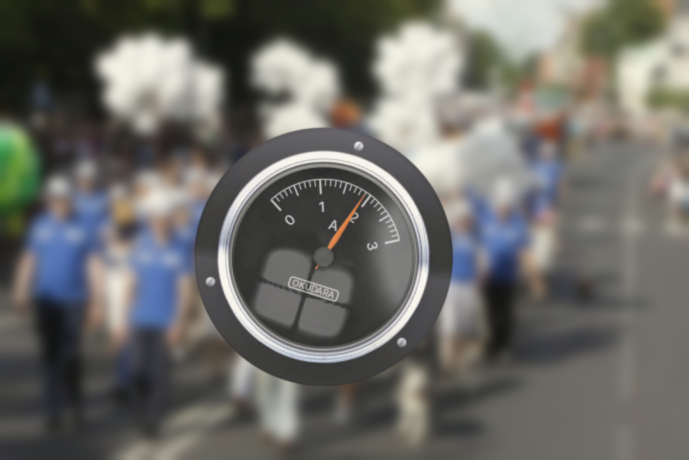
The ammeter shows 1.9A
